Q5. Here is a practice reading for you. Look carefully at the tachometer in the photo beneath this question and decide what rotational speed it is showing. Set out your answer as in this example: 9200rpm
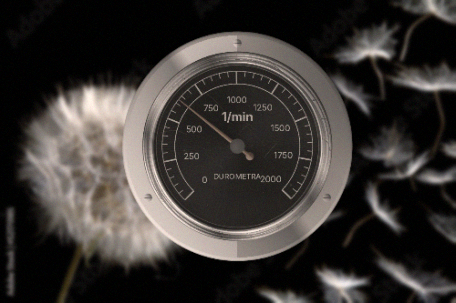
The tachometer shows 625rpm
